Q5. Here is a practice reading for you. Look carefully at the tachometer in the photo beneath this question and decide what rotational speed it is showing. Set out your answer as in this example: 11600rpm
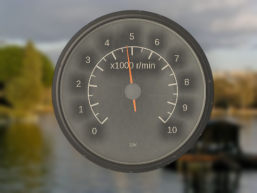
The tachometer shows 4750rpm
